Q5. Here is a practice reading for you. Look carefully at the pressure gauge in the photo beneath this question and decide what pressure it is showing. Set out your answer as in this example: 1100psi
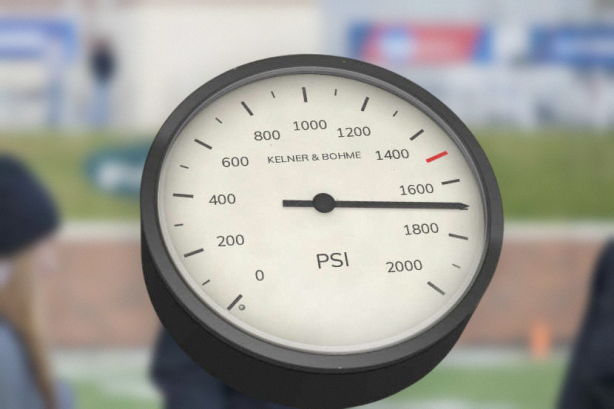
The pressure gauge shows 1700psi
